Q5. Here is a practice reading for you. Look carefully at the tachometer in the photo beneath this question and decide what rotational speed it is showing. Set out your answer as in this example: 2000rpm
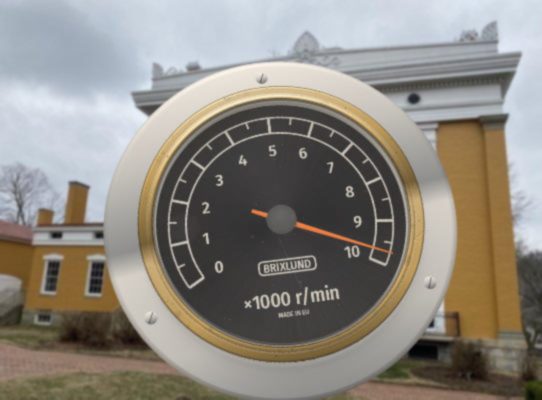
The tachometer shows 9750rpm
